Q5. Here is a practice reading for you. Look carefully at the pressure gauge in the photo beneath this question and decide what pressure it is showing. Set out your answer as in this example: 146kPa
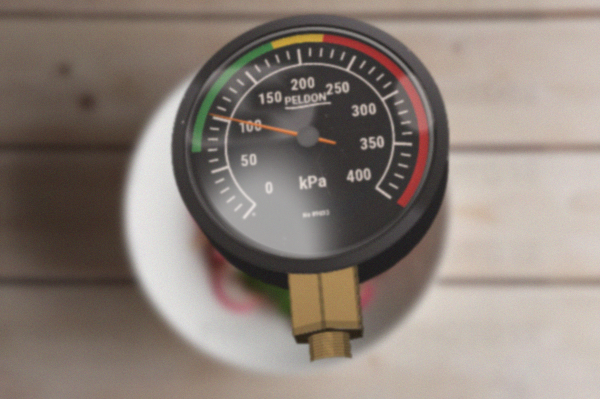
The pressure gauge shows 100kPa
